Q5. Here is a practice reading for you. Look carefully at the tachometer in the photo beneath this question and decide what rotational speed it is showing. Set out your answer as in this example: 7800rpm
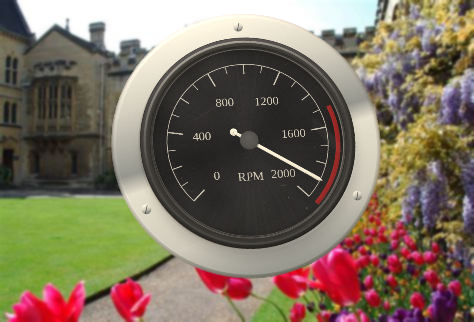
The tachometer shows 1900rpm
